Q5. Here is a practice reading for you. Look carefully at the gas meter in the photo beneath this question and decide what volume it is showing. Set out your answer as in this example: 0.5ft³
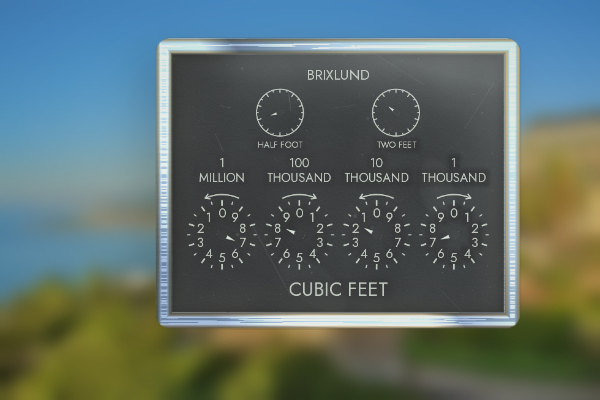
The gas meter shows 681700ft³
